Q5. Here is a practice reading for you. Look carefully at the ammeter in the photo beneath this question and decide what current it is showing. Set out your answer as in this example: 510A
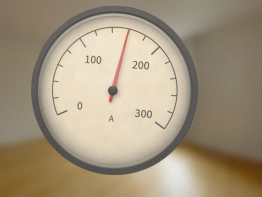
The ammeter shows 160A
